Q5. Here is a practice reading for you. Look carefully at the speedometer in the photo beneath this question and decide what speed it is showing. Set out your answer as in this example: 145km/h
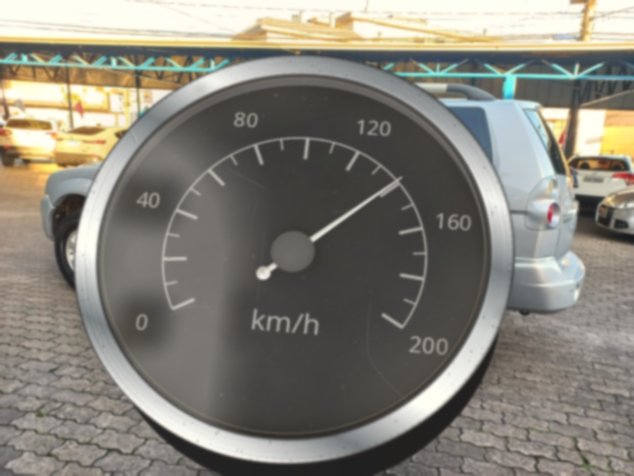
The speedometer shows 140km/h
